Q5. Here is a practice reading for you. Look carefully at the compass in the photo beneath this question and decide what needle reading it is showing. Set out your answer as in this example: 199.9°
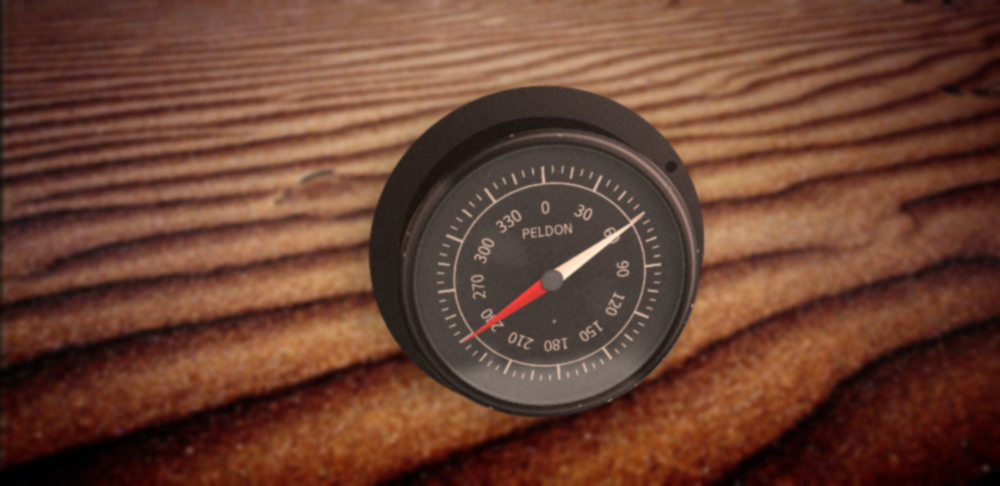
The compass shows 240°
